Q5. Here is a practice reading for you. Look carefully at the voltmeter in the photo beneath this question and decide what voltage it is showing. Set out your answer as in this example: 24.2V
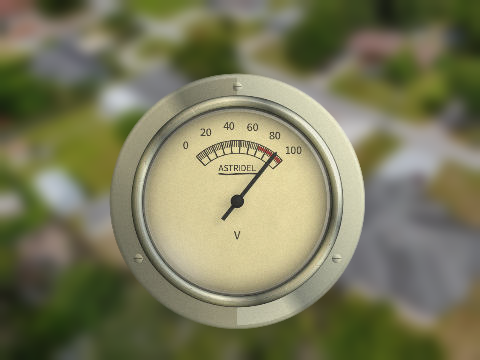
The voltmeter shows 90V
